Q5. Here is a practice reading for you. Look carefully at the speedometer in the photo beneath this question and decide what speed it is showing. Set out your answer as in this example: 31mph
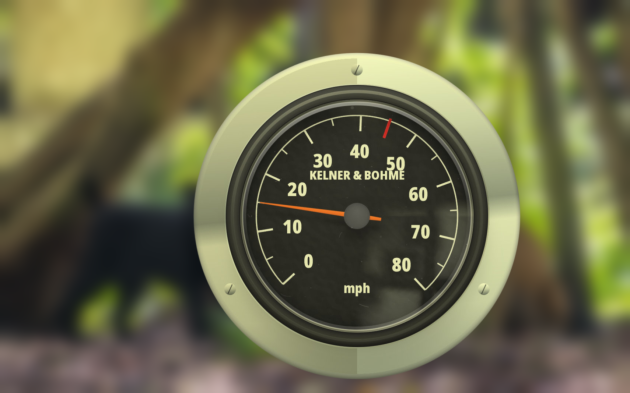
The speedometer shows 15mph
